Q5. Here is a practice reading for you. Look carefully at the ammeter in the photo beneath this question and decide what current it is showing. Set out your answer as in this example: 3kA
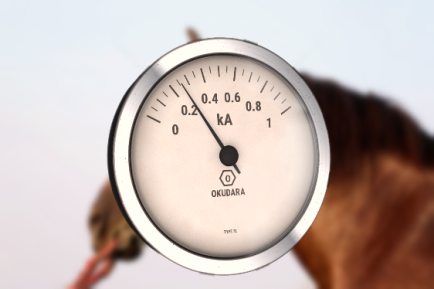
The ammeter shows 0.25kA
